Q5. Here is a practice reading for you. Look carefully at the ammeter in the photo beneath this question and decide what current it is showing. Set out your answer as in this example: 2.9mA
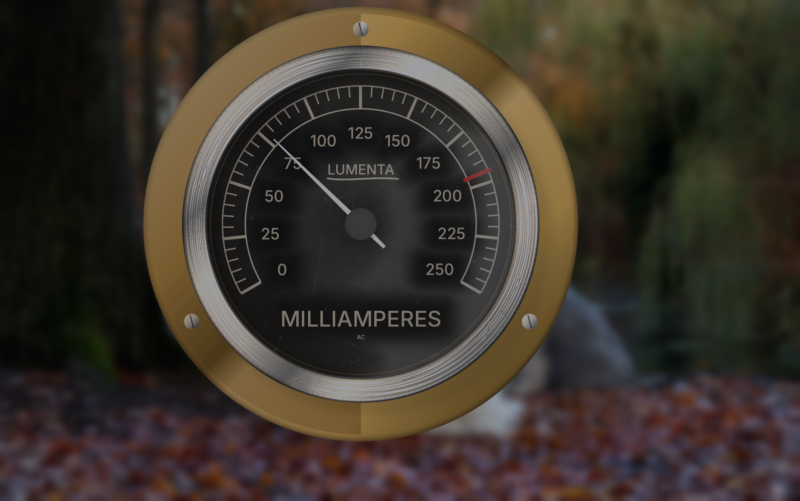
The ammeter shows 77.5mA
